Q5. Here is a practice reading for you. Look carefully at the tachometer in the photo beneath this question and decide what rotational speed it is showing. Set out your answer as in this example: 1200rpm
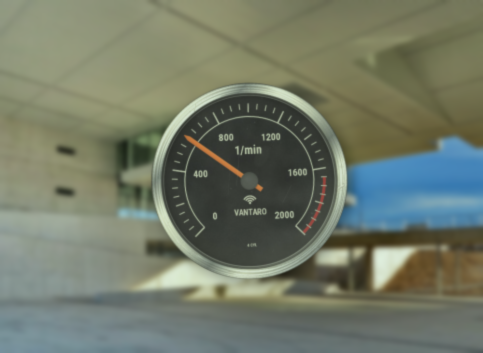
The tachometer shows 600rpm
